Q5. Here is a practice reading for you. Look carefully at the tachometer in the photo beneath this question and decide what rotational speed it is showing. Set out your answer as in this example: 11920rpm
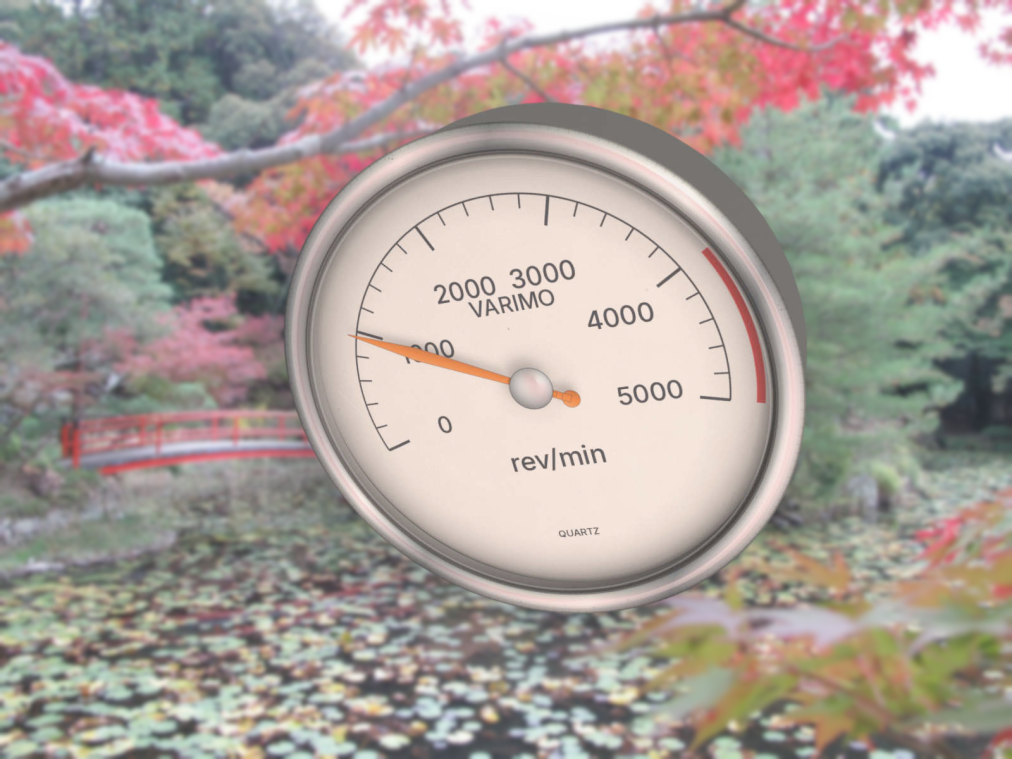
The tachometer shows 1000rpm
